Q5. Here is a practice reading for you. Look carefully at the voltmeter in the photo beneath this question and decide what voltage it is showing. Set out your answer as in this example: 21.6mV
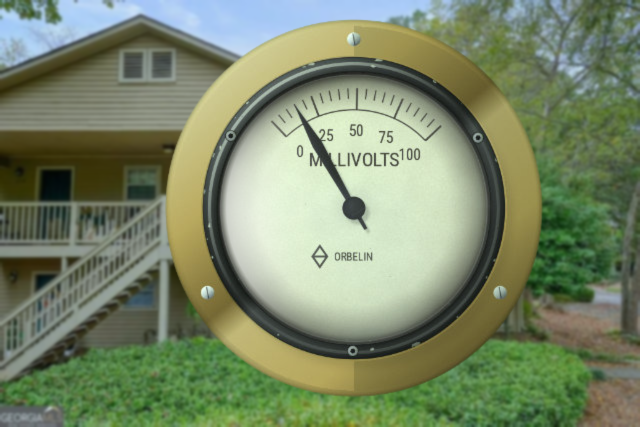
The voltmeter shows 15mV
